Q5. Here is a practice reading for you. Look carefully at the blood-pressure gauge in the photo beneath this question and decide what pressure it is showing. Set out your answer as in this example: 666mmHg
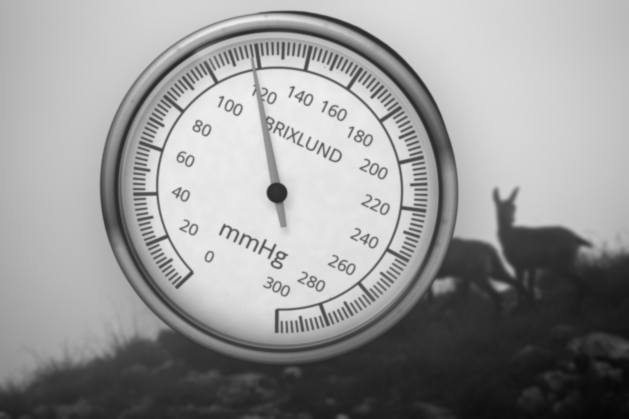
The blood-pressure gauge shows 118mmHg
